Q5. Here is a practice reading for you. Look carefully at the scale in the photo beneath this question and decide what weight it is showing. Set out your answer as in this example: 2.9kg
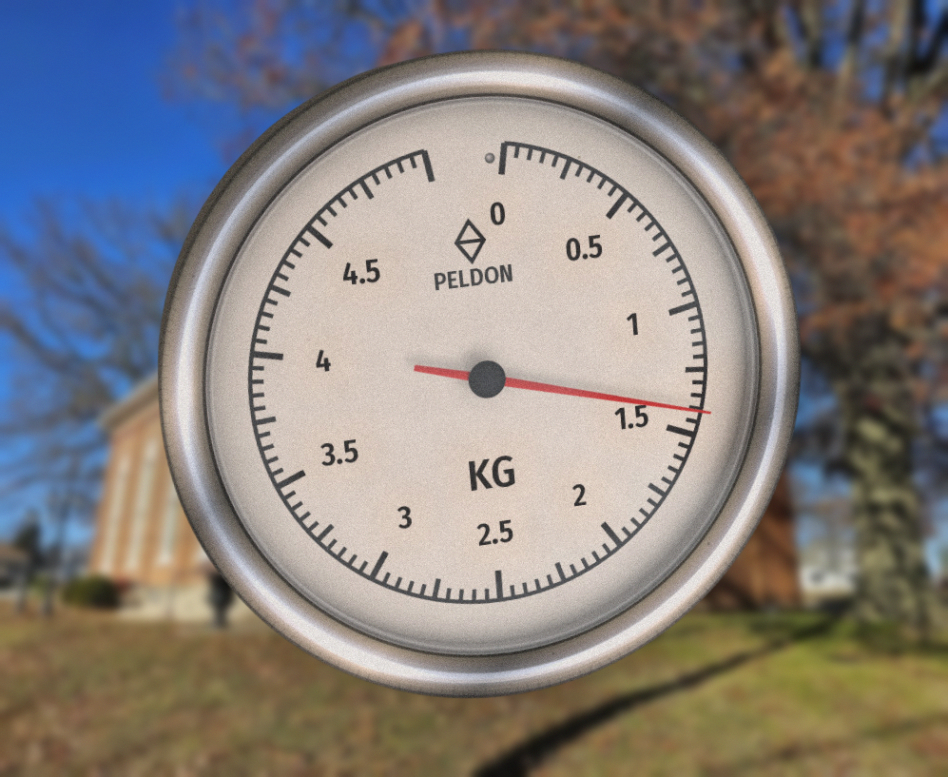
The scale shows 1.4kg
